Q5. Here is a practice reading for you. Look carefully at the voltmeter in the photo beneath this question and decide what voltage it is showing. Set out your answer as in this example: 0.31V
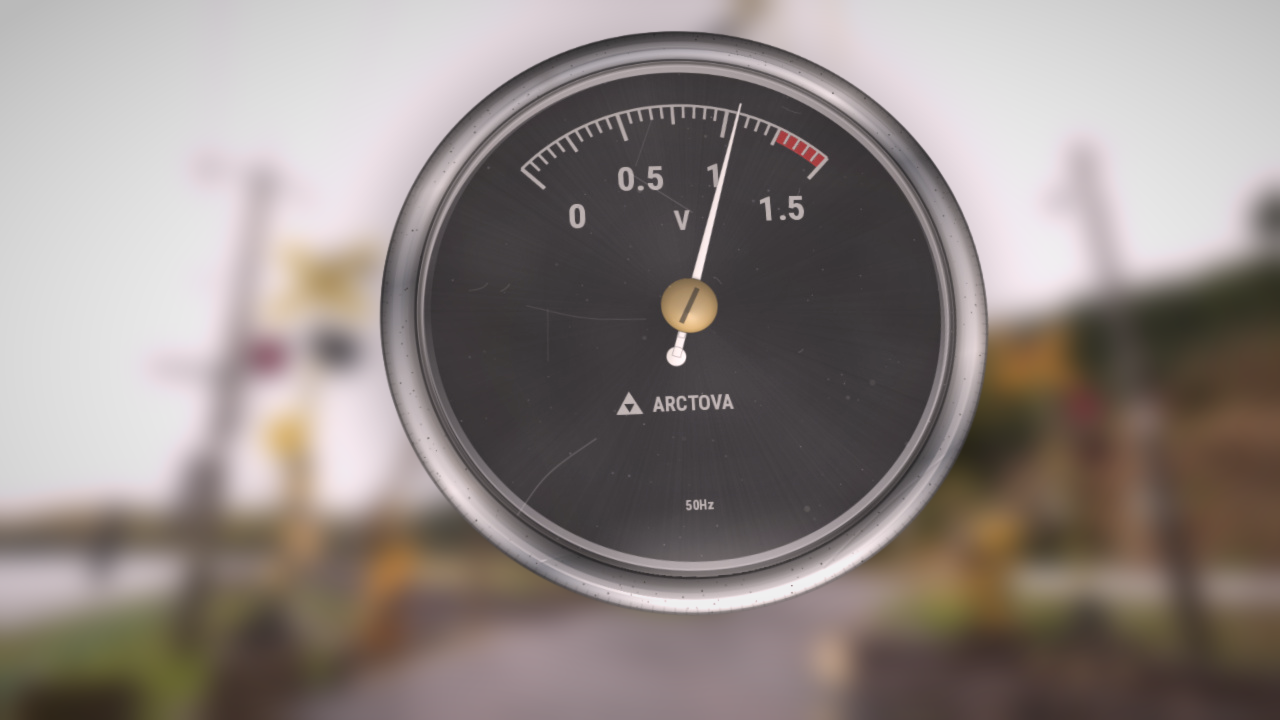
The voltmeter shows 1.05V
